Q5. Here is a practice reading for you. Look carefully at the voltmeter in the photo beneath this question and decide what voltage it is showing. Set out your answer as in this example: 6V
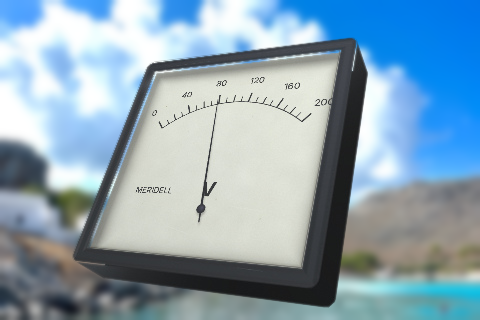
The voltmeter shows 80V
